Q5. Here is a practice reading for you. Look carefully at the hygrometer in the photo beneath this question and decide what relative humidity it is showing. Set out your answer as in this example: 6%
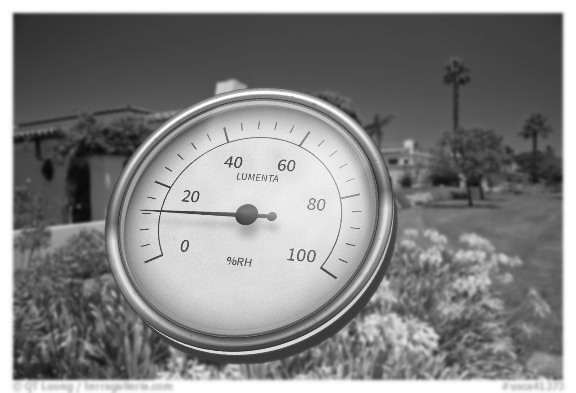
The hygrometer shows 12%
